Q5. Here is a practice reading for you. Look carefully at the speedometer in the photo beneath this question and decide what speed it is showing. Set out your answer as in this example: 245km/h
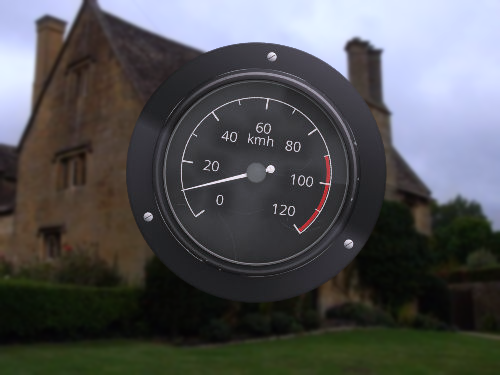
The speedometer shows 10km/h
